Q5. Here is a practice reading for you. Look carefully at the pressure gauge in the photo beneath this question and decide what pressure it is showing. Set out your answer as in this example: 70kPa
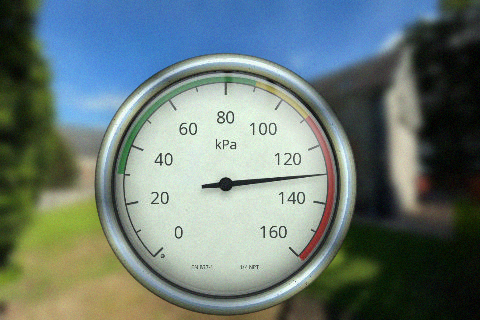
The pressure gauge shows 130kPa
